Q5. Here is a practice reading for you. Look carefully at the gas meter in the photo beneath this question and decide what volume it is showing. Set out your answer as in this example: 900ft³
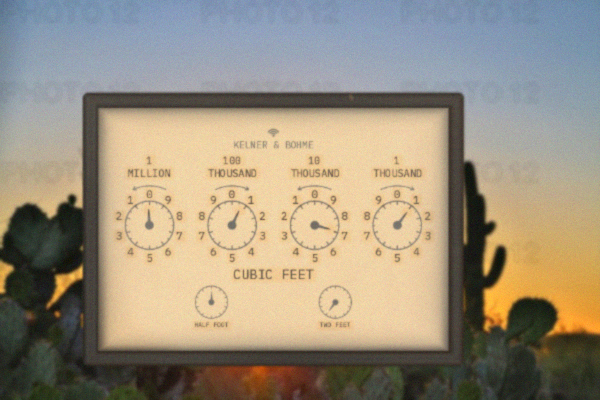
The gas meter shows 7100ft³
